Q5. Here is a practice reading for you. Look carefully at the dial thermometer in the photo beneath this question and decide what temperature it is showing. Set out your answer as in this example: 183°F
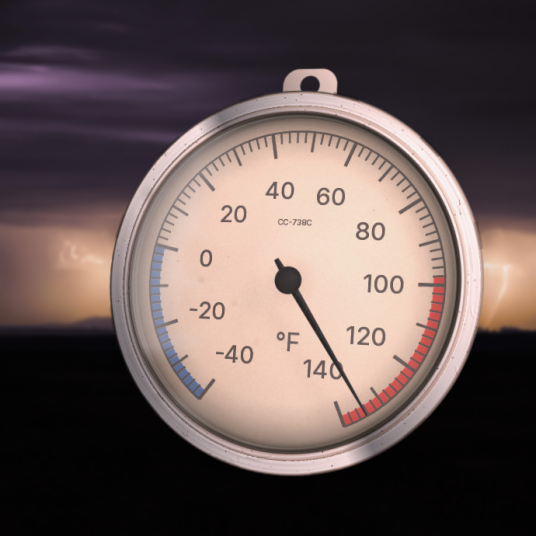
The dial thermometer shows 134°F
